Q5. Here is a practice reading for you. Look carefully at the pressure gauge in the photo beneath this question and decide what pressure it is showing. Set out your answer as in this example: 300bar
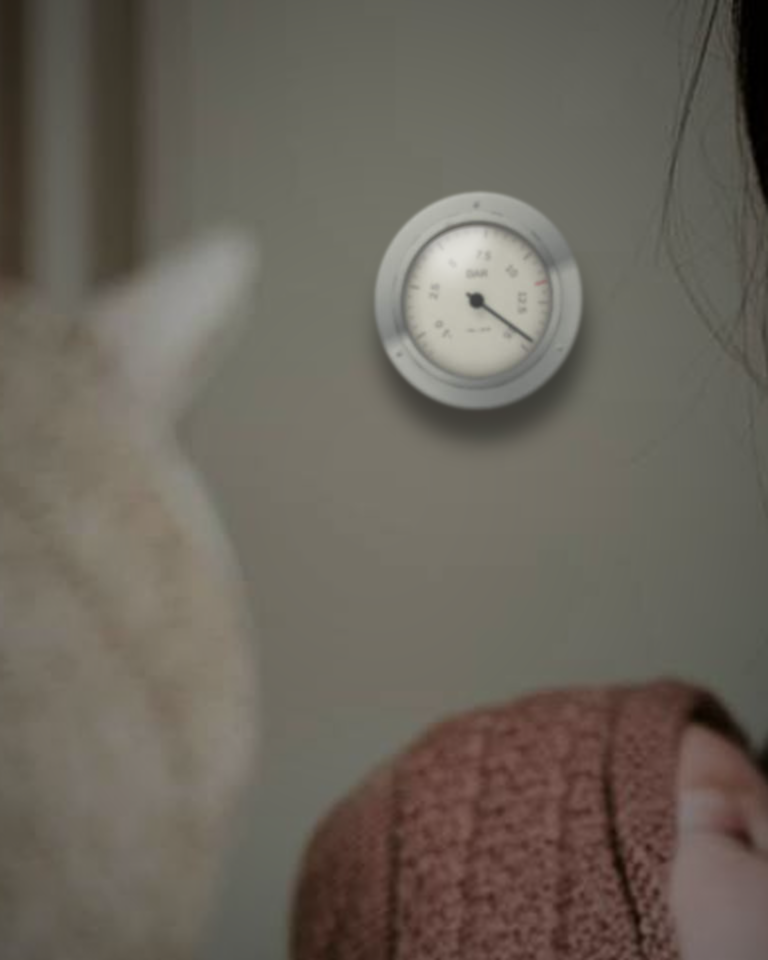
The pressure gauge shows 14.5bar
